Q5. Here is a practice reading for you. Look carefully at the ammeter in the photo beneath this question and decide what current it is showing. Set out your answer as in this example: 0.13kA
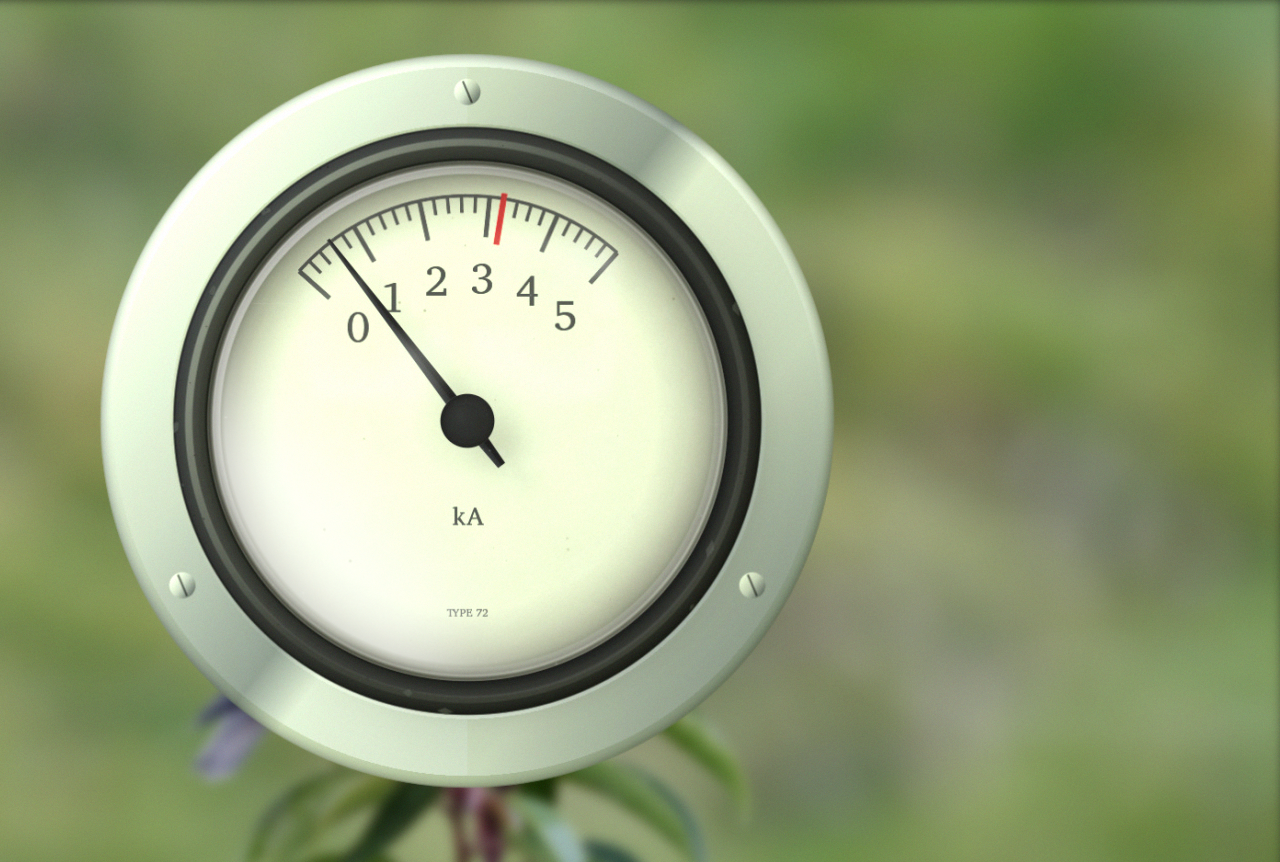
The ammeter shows 0.6kA
